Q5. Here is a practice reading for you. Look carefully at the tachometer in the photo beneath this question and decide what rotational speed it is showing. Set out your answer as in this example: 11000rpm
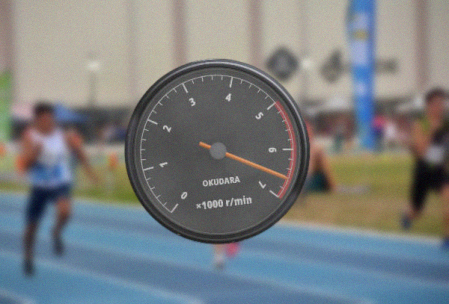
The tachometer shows 6600rpm
